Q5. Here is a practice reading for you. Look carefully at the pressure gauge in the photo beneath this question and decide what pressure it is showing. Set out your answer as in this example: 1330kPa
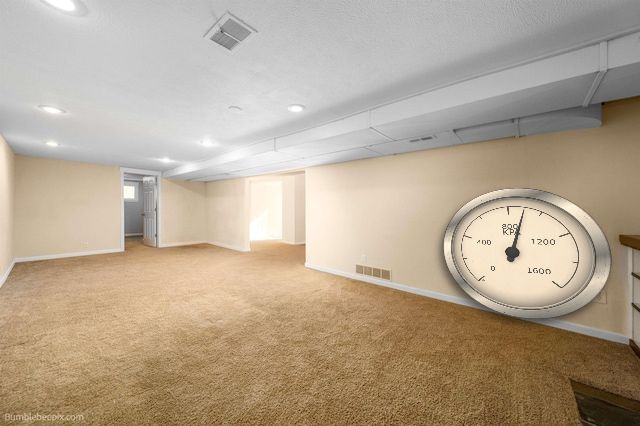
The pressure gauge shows 900kPa
